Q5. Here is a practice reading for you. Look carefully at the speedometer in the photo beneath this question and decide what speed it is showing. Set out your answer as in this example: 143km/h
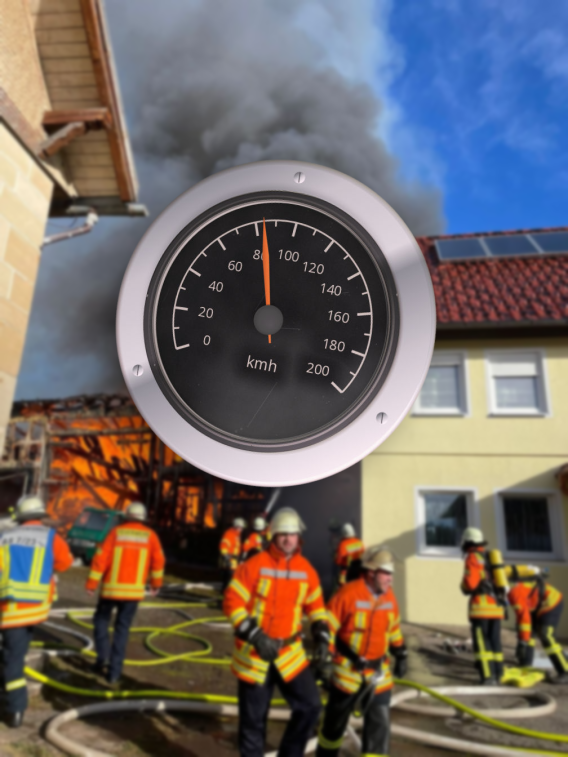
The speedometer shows 85km/h
